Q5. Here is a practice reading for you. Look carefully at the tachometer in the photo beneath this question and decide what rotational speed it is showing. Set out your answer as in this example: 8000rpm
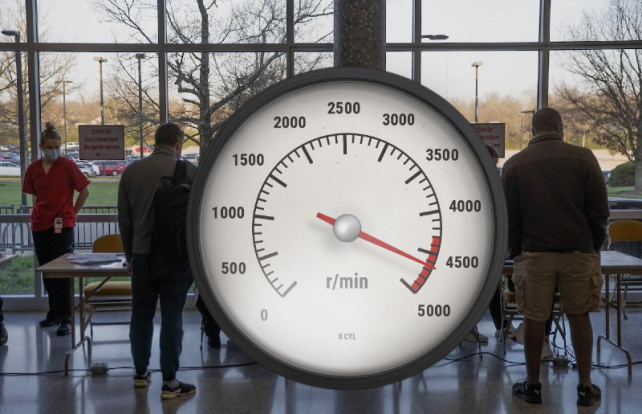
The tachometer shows 4650rpm
